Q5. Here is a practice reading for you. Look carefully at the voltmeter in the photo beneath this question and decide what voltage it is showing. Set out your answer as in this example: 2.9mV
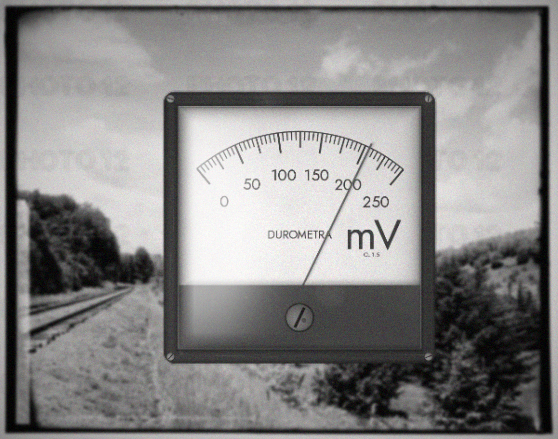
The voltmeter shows 205mV
